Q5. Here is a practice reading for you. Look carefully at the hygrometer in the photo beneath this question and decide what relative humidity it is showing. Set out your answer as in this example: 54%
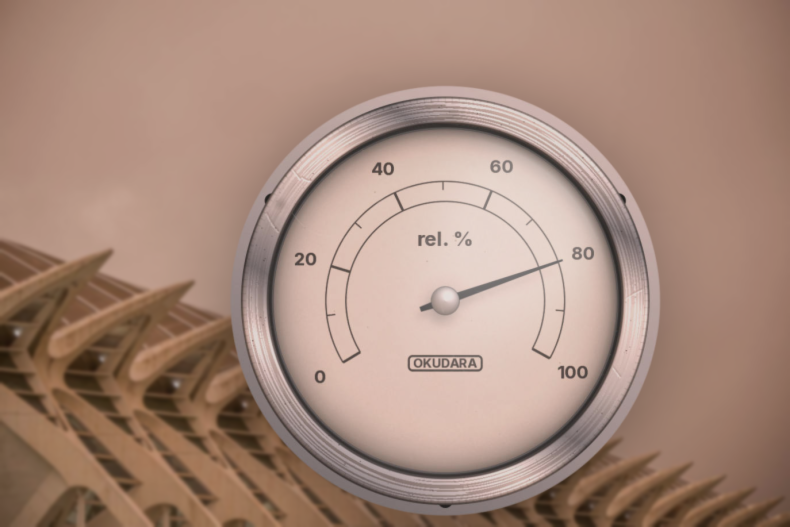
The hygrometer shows 80%
